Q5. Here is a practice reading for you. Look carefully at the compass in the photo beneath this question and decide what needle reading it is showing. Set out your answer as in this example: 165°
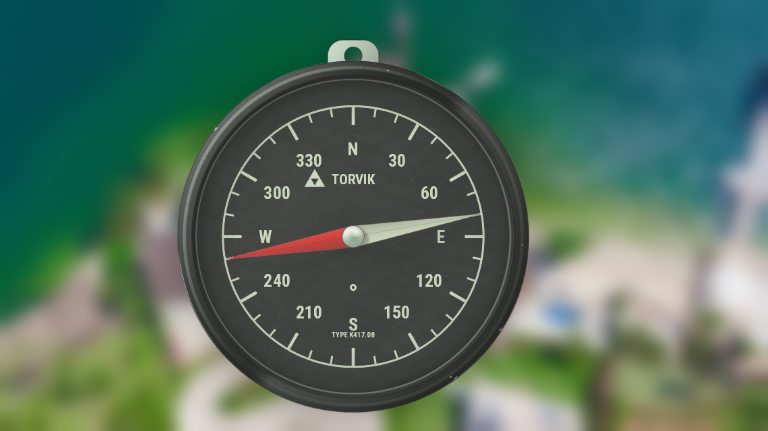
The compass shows 260°
